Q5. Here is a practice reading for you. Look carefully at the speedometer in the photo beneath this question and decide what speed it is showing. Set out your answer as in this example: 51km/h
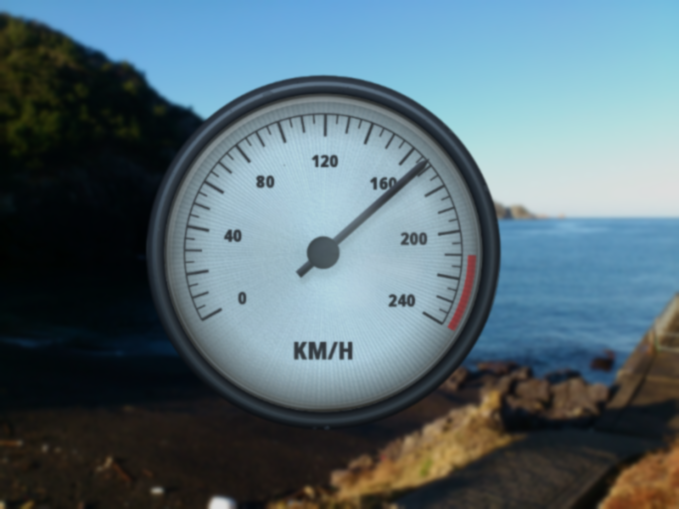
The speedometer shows 167.5km/h
